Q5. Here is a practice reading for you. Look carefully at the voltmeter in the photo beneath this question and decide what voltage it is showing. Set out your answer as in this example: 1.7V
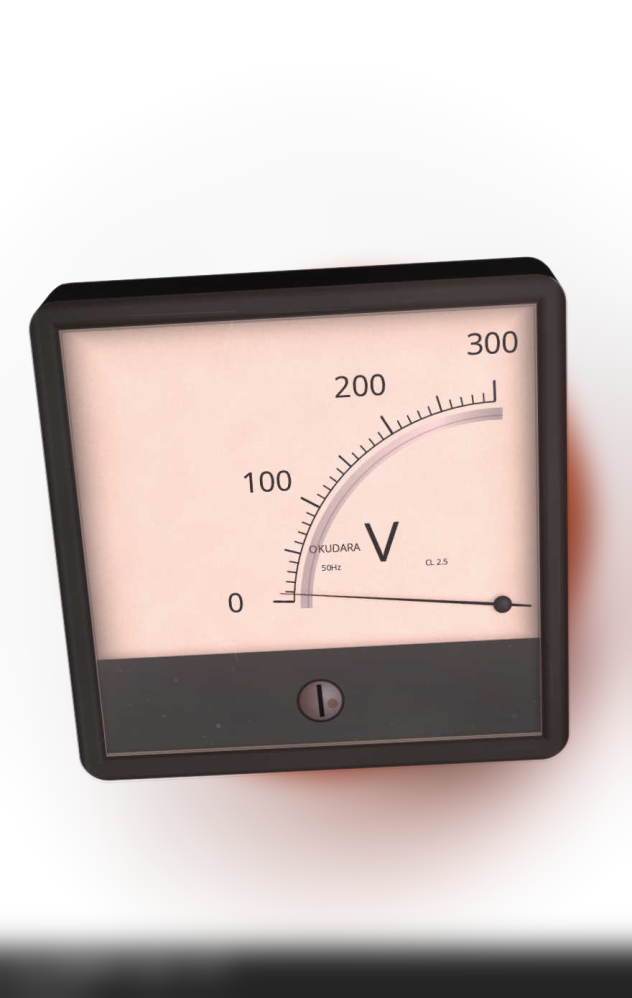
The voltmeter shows 10V
